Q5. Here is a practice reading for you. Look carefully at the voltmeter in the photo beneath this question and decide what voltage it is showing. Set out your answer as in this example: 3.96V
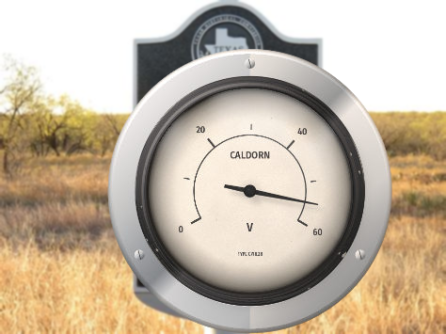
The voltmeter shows 55V
